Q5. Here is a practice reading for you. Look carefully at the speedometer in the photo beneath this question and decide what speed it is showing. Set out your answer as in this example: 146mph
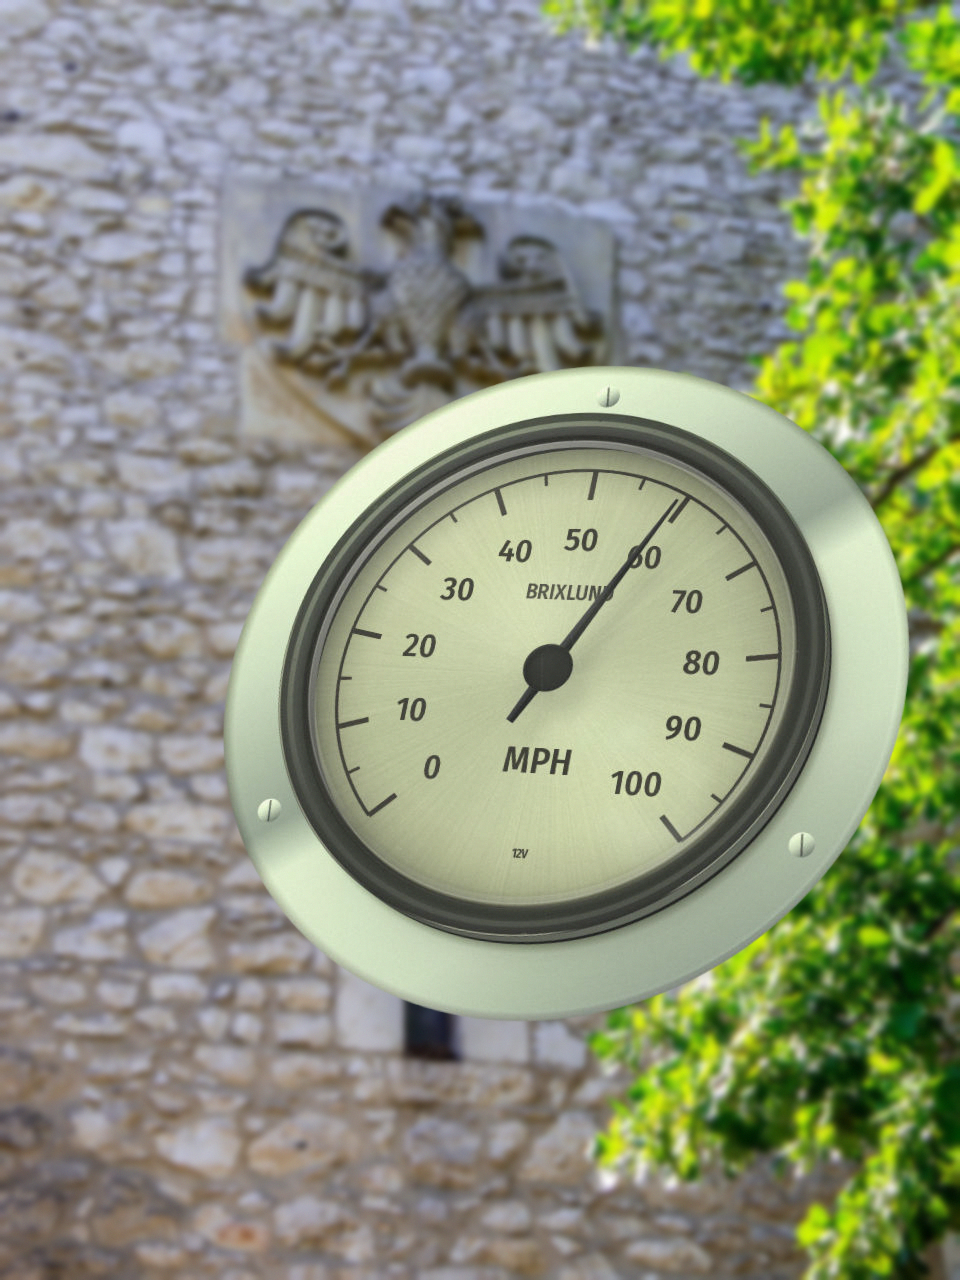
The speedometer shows 60mph
